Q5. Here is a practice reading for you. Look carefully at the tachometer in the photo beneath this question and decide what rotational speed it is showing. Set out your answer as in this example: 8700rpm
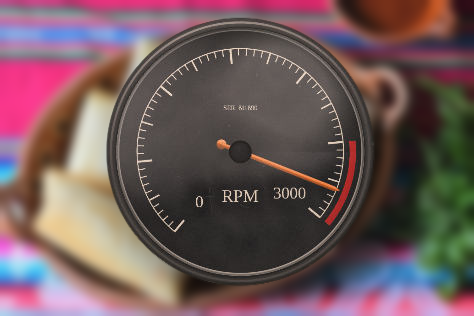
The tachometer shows 2800rpm
